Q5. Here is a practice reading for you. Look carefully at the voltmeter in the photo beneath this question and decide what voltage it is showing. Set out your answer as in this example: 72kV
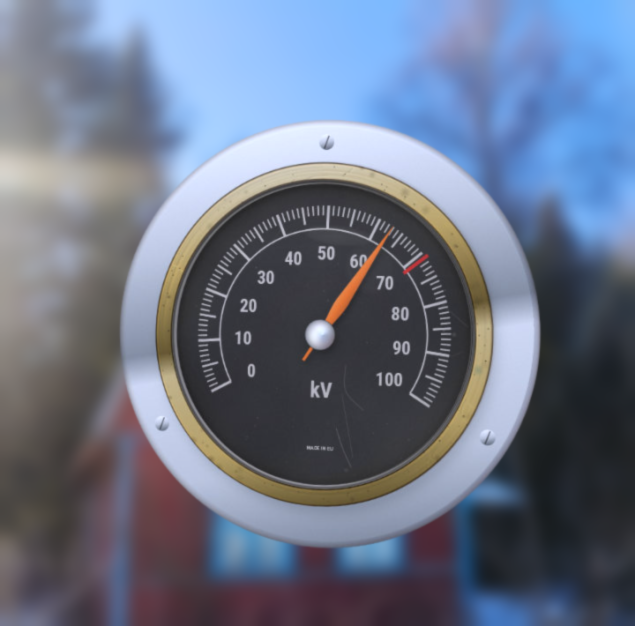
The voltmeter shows 63kV
